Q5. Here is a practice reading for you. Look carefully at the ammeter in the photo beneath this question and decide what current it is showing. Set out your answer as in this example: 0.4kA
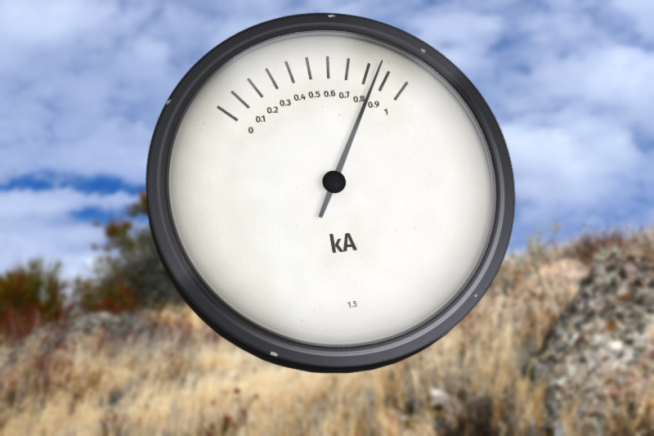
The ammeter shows 0.85kA
